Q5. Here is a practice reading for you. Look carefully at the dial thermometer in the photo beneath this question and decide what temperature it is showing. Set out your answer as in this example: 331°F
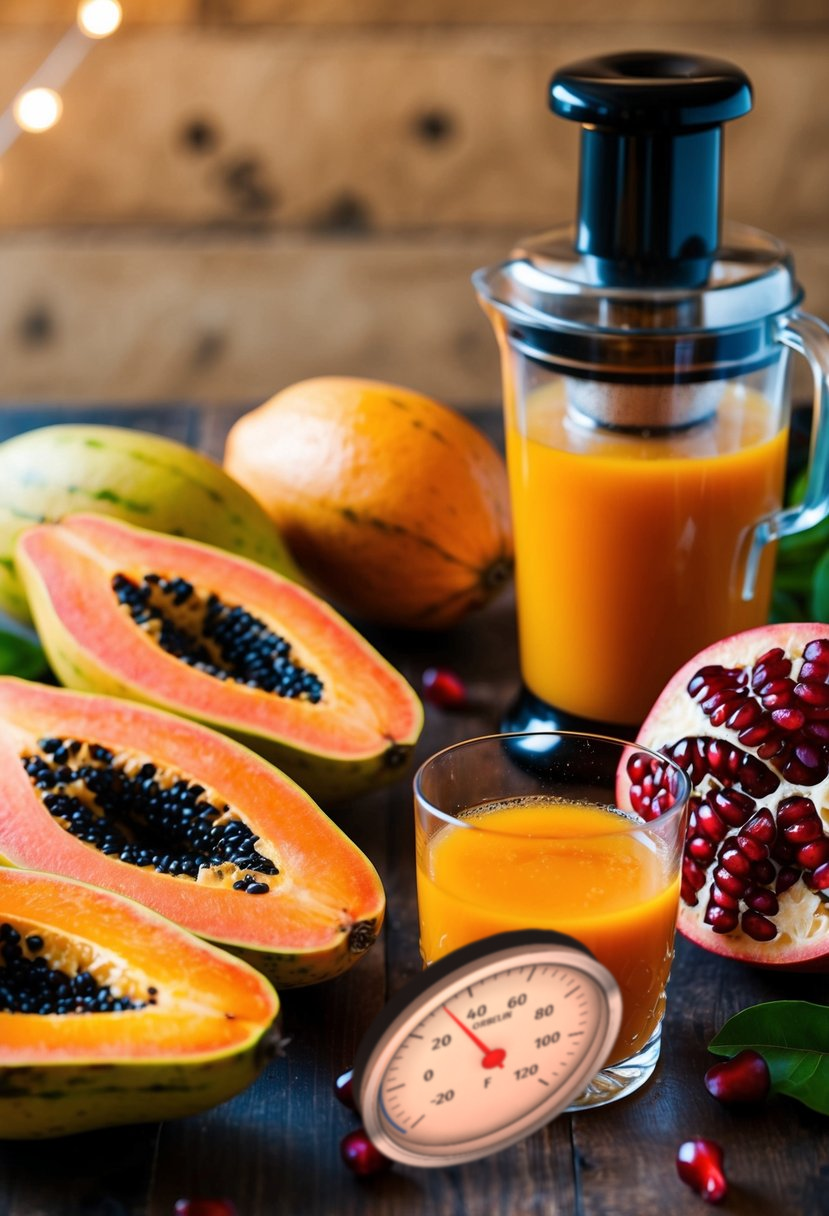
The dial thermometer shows 32°F
